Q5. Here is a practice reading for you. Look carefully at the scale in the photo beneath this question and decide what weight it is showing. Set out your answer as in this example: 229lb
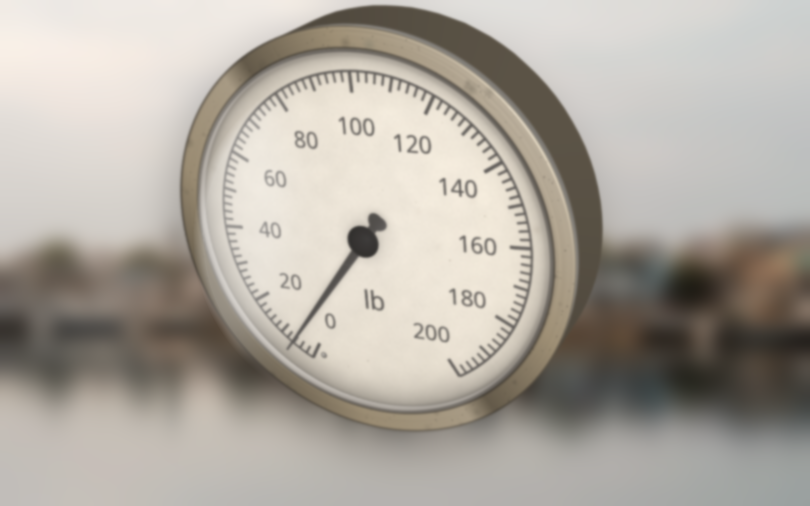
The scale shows 6lb
